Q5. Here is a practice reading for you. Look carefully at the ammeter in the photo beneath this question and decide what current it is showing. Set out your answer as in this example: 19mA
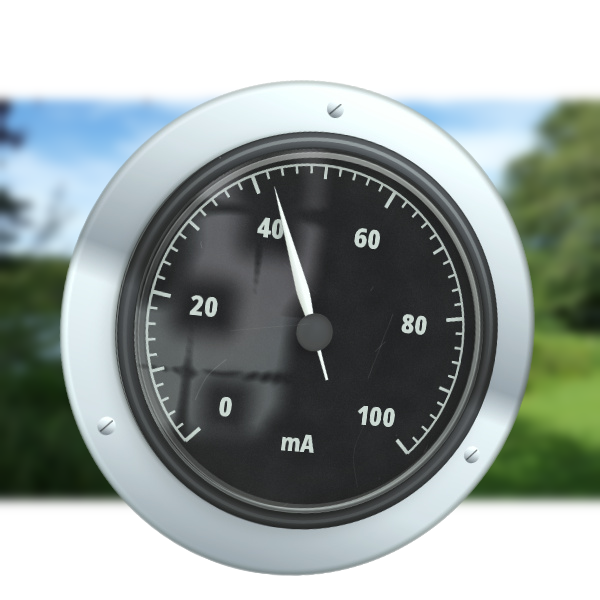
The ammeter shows 42mA
